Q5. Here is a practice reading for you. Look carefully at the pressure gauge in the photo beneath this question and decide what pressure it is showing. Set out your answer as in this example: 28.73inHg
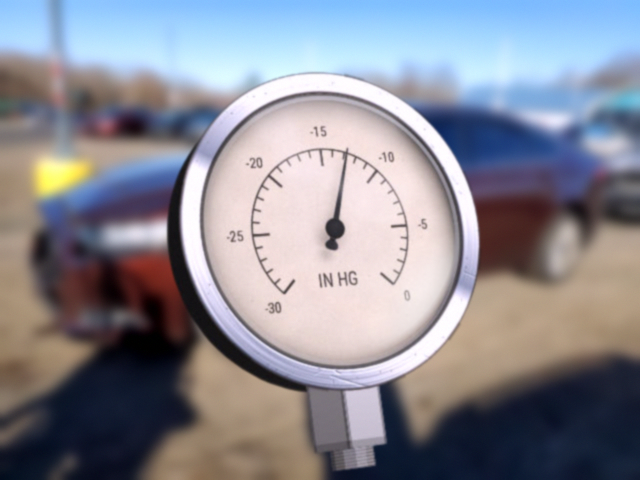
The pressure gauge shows -13inHg
